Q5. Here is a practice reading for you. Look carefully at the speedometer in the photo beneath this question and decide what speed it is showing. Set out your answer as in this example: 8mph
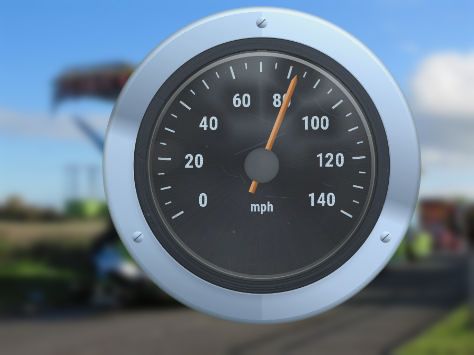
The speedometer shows 82.5mph
